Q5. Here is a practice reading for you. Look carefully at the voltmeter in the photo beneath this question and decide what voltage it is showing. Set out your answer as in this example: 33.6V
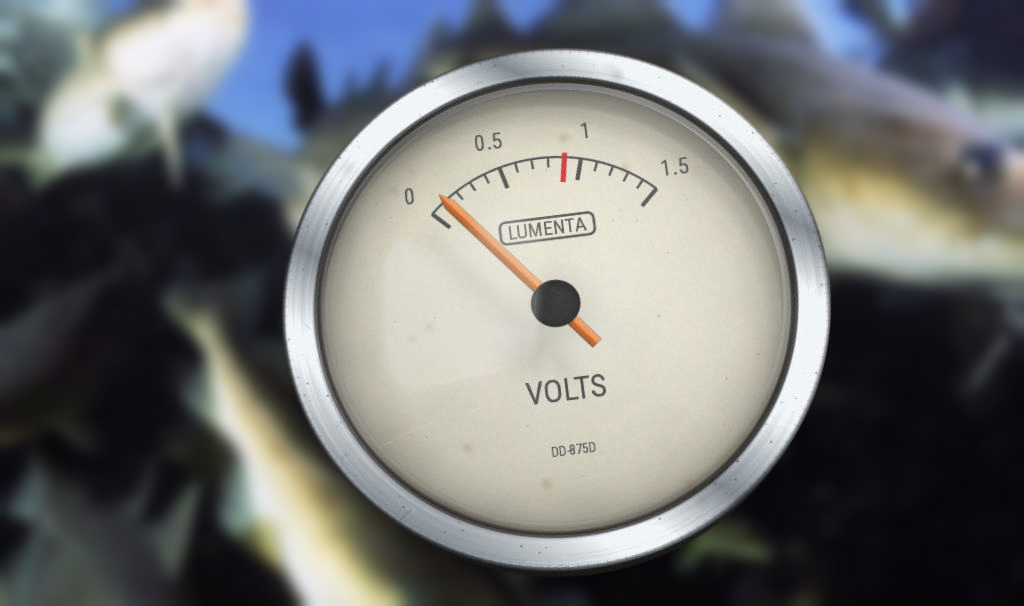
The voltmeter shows 0.1V
